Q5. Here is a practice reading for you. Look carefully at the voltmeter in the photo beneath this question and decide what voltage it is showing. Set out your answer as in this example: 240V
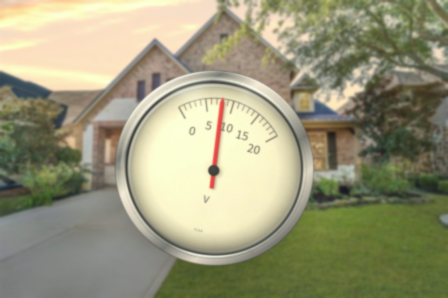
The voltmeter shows 8V
